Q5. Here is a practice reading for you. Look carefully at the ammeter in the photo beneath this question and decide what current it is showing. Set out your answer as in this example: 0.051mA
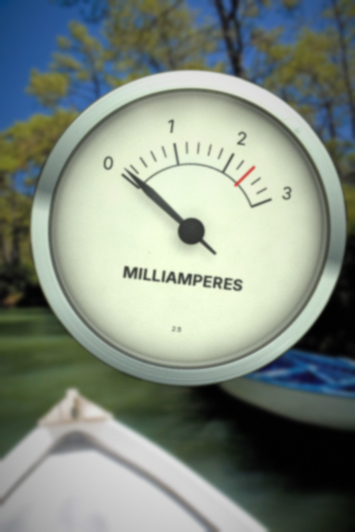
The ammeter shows 0.1mA
